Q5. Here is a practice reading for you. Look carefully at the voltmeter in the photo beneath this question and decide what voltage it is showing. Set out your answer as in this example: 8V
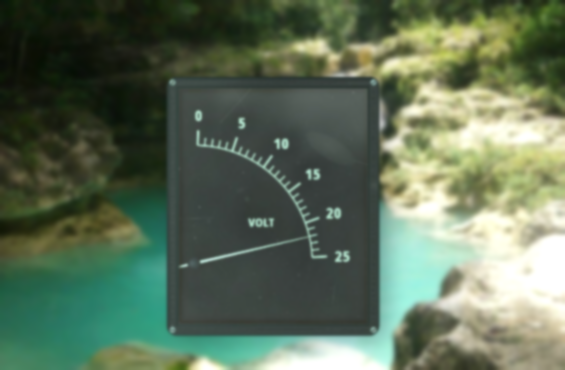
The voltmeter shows 22V
